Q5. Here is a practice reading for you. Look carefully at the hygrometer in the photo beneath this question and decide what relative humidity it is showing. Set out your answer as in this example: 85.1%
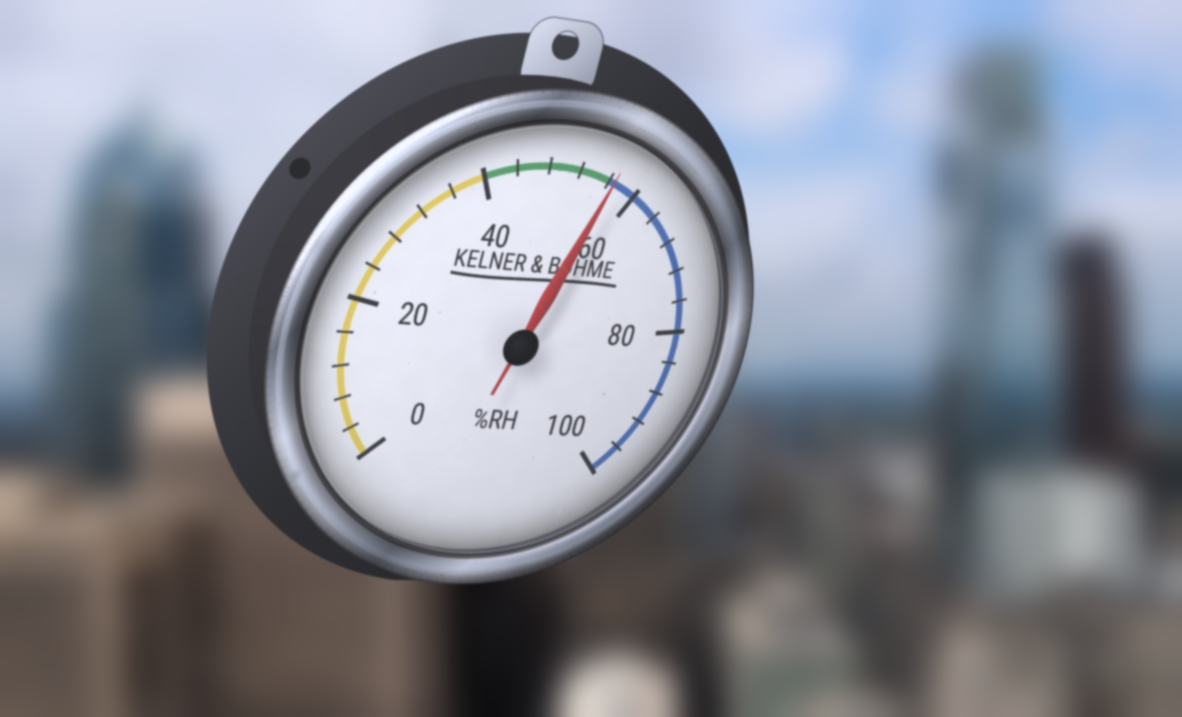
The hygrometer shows 56%
